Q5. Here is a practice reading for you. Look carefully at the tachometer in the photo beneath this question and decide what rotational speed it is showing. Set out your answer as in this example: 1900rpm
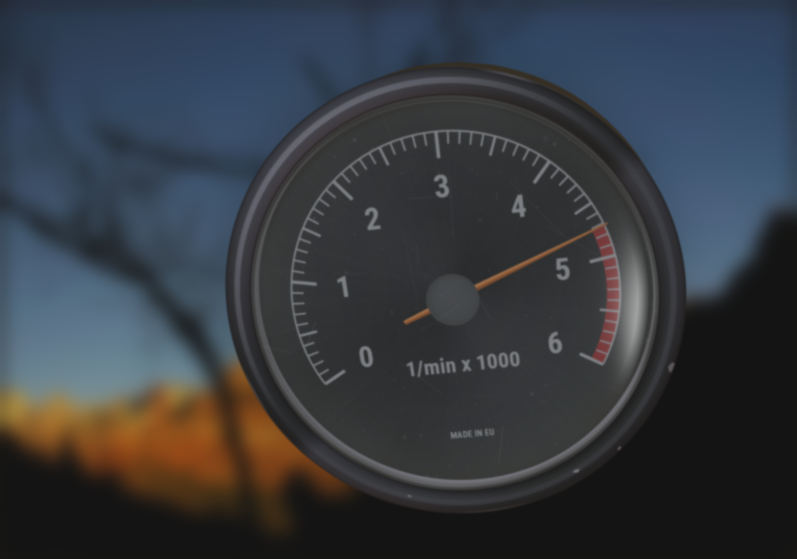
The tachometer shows 4700rpm
